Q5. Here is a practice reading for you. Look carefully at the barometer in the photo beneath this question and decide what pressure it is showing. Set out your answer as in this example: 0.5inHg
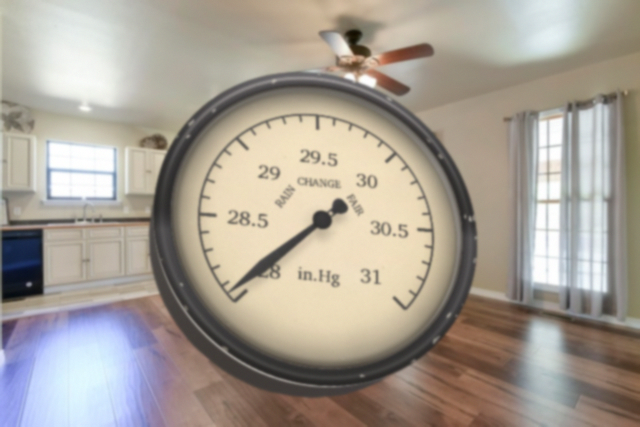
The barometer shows 28.05inHg
